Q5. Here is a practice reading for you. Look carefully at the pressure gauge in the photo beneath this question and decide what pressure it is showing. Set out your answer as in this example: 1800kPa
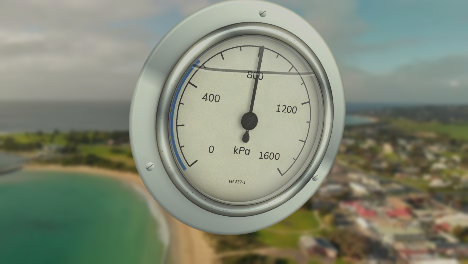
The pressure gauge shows 800kPa
